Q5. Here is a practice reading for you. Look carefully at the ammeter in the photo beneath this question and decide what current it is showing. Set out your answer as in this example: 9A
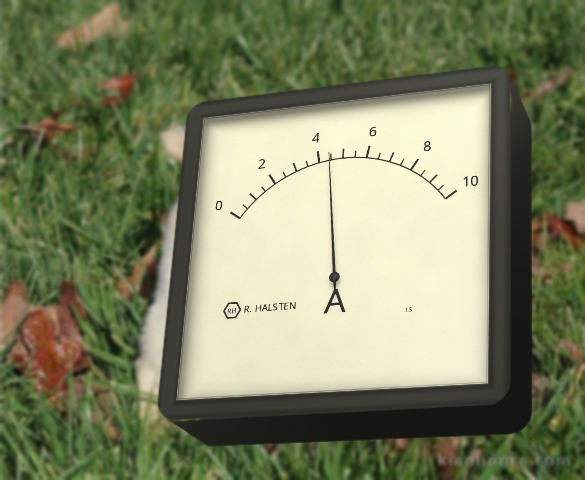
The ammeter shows 4.5A
